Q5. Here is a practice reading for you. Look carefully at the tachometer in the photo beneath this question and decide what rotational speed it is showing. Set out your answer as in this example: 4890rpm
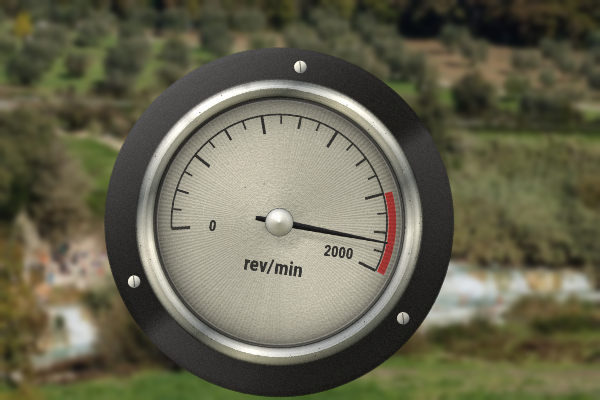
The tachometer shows 1850rpm
